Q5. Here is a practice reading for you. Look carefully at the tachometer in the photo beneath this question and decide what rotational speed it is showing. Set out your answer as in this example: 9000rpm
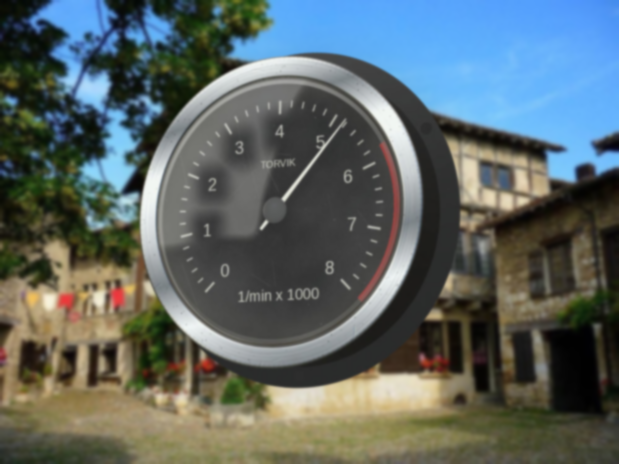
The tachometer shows 5200rpm
